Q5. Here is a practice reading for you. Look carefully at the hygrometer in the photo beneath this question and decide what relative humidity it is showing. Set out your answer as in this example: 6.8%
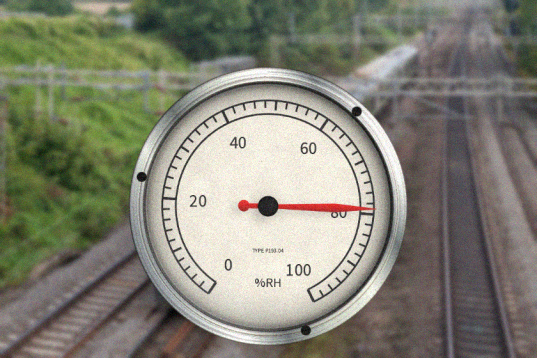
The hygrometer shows 79%
